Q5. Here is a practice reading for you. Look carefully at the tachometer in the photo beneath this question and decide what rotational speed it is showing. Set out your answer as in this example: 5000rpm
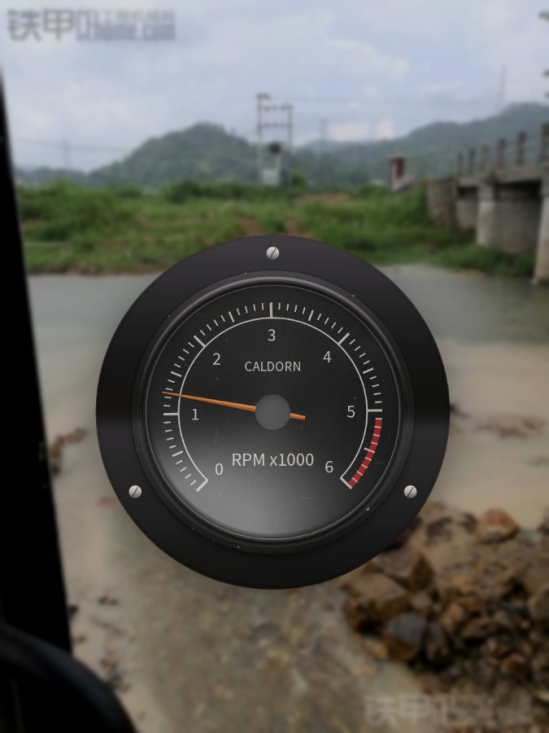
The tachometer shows 1250rpm
